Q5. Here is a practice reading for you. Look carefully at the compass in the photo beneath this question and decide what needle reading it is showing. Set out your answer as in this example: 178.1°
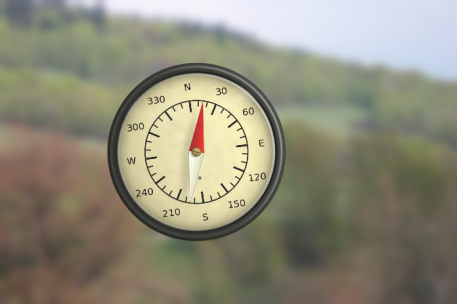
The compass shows 15°
